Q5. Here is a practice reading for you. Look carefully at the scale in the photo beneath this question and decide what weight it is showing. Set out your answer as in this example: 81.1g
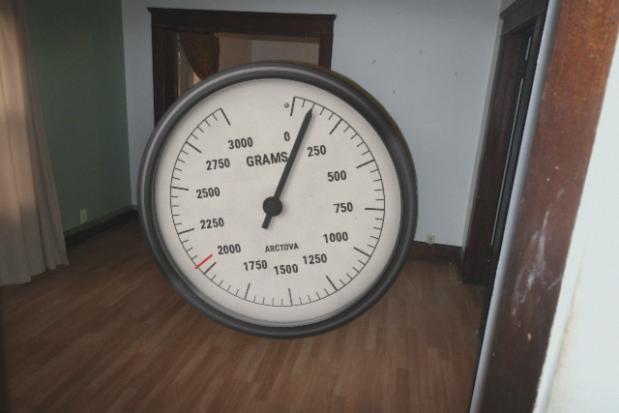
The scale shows 100g
